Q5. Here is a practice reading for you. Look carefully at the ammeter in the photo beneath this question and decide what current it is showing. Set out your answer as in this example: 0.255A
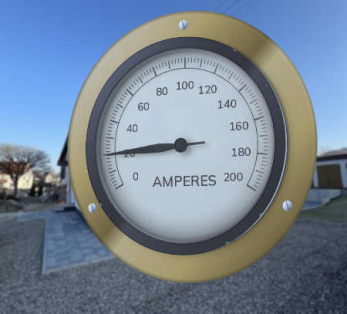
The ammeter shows 20A
